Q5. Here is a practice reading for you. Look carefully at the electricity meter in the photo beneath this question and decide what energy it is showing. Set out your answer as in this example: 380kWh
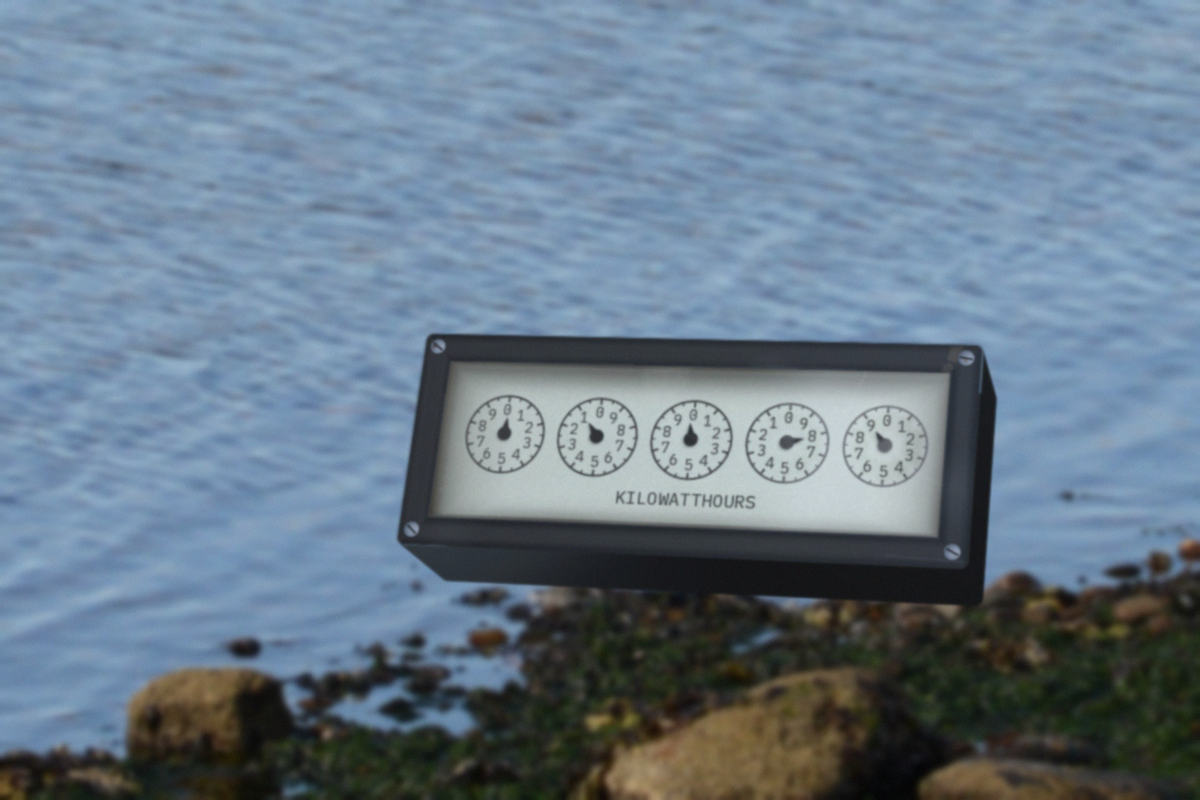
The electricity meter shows 979kWh
